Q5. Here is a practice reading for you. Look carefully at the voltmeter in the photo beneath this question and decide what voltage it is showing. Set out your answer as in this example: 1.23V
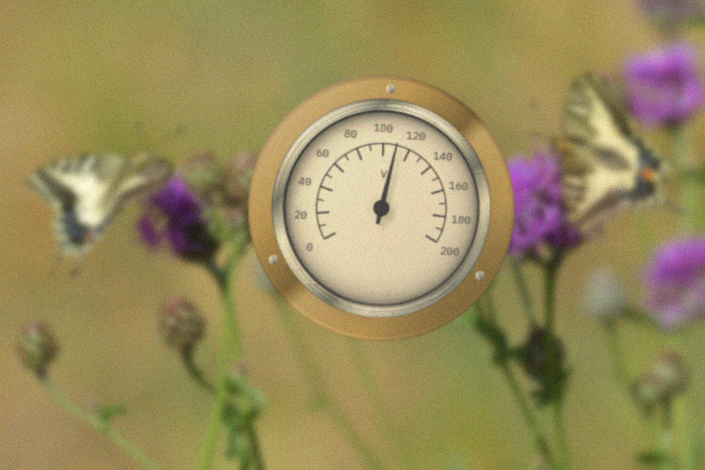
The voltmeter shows 110V
